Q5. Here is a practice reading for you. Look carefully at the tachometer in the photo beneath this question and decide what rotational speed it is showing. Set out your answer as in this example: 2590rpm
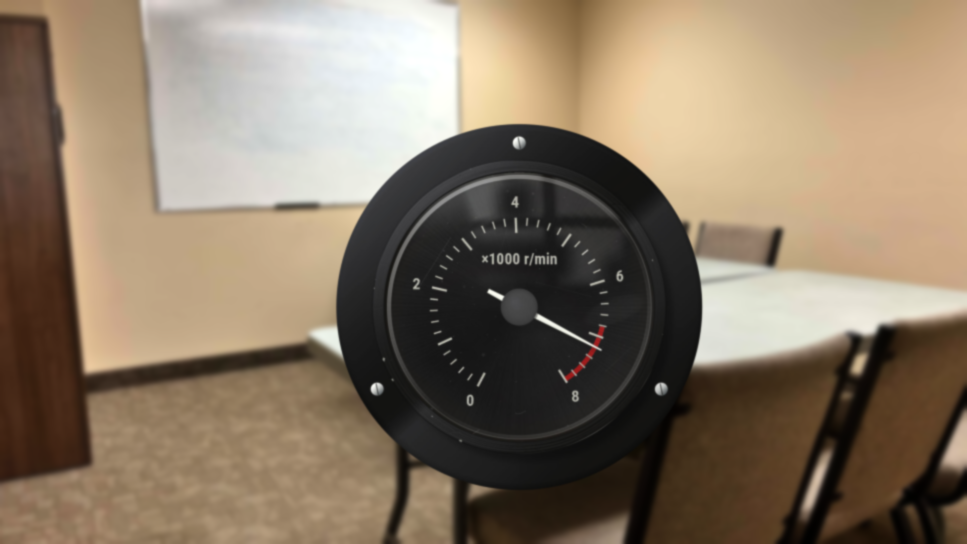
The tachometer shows 7200rpm
